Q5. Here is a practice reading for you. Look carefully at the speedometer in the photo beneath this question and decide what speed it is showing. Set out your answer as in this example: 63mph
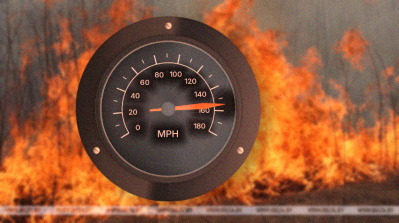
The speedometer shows 155mph
